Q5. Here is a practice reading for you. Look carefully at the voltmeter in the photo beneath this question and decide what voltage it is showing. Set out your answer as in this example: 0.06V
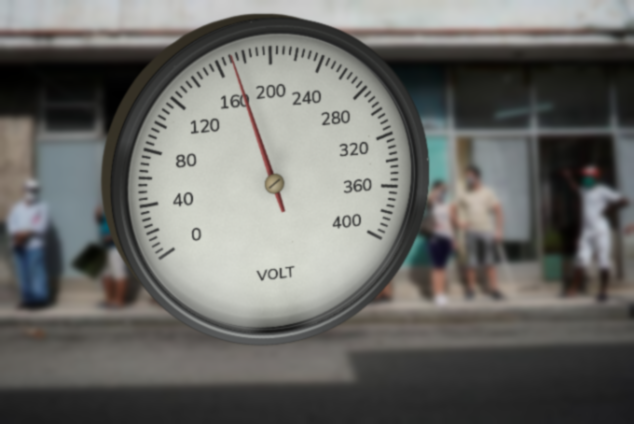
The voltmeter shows 170V
